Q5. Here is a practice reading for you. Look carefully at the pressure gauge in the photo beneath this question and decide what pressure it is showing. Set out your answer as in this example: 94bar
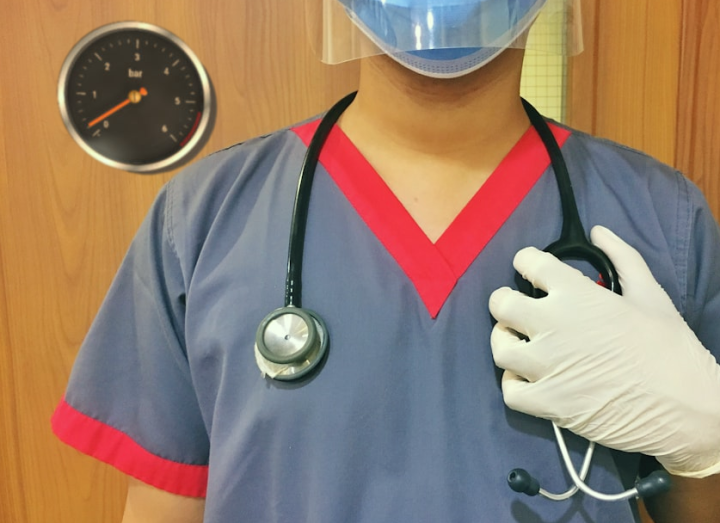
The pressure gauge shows 0.2bar
